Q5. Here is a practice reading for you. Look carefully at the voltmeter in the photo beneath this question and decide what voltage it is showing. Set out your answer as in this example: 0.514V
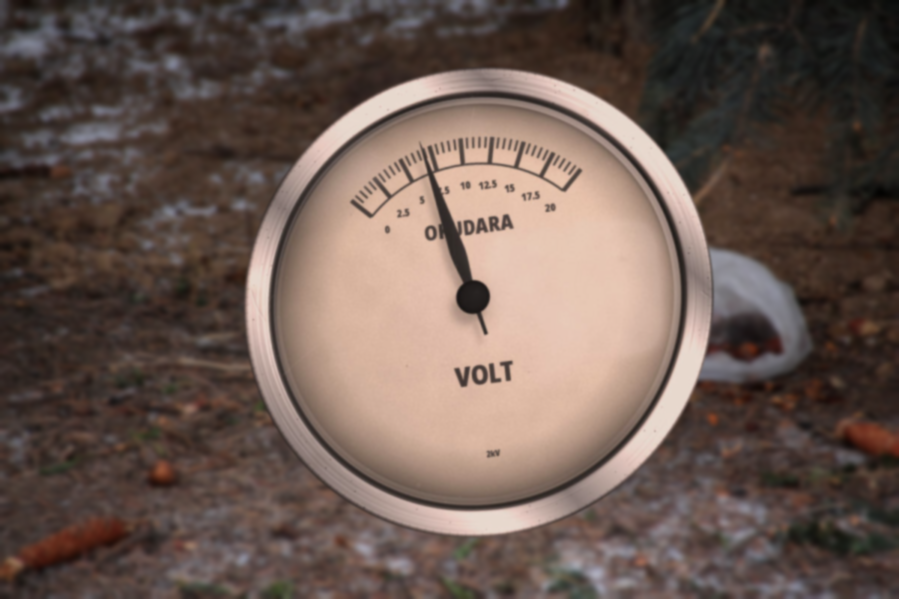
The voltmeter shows 7V
